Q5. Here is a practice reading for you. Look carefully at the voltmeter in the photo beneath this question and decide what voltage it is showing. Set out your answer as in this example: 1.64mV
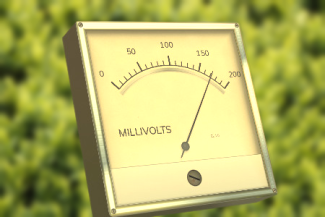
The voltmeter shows 170mV
